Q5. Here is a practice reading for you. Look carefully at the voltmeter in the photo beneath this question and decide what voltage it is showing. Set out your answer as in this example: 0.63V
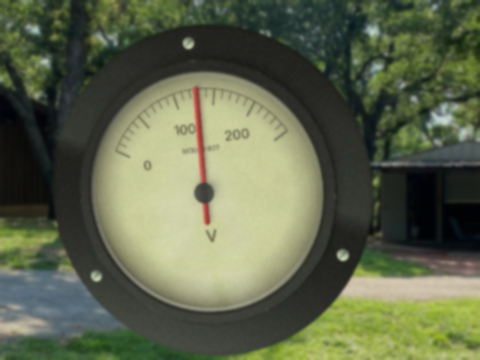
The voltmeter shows 130V
